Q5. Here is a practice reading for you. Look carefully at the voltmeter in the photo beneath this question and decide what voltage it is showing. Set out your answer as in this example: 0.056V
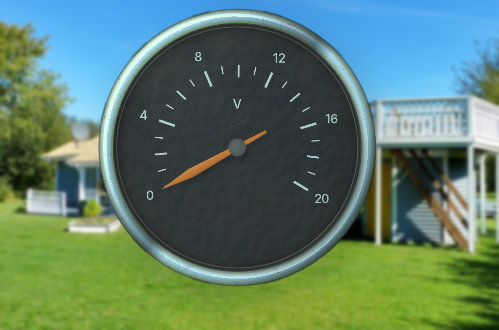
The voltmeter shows 0V
